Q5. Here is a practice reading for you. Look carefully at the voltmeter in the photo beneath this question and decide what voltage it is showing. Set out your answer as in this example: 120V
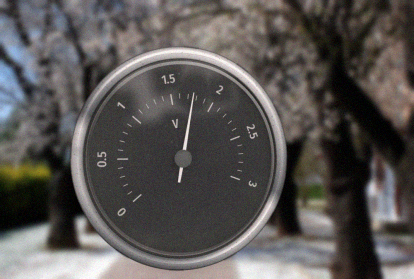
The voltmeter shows 1.75V
